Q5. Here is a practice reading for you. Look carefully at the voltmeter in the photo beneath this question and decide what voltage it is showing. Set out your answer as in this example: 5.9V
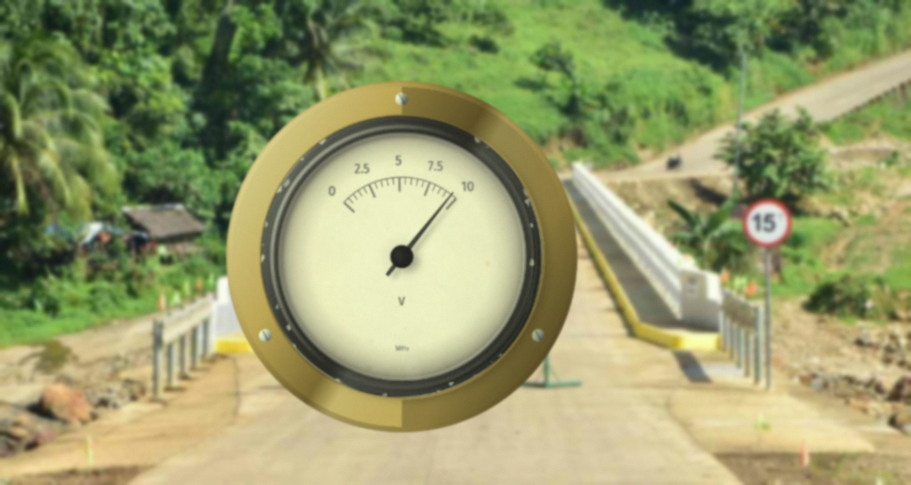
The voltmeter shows 9.5V
